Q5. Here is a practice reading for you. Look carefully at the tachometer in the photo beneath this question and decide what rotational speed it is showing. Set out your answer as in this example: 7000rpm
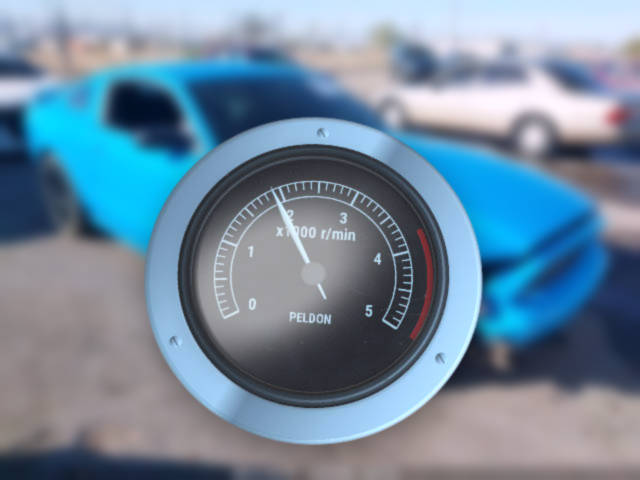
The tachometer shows 1900rpm
